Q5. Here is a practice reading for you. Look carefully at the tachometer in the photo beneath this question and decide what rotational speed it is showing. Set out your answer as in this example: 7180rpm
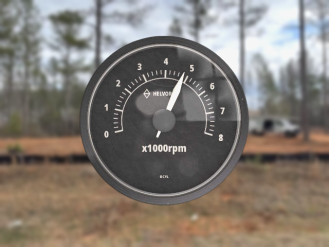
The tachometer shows 4800rpm
